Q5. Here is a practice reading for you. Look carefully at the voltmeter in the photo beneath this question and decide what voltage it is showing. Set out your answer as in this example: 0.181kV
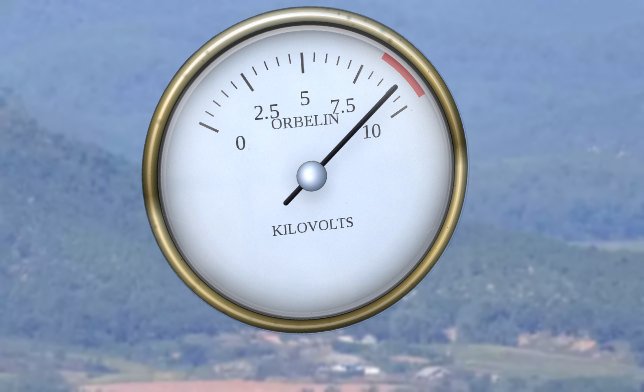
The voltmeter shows 9kV
